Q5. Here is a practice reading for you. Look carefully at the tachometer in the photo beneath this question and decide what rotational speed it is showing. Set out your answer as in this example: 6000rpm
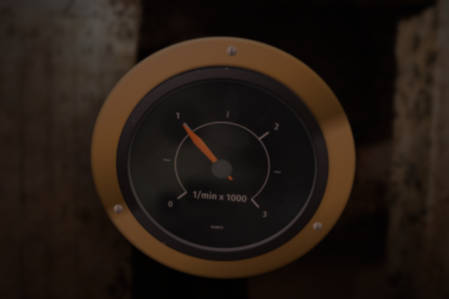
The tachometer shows 1000rpm
